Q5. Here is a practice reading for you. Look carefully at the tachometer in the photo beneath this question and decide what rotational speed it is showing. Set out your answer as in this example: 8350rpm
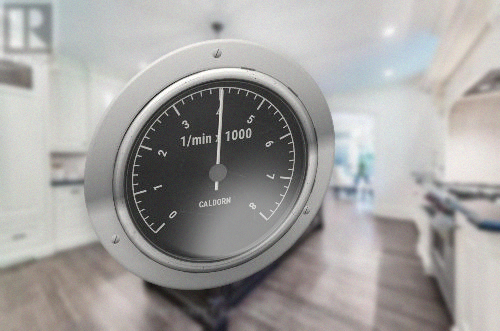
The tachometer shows 4000rpm
